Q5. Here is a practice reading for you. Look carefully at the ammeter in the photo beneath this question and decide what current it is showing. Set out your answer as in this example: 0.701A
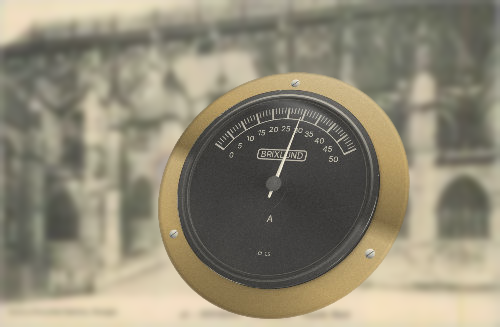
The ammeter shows 30A
